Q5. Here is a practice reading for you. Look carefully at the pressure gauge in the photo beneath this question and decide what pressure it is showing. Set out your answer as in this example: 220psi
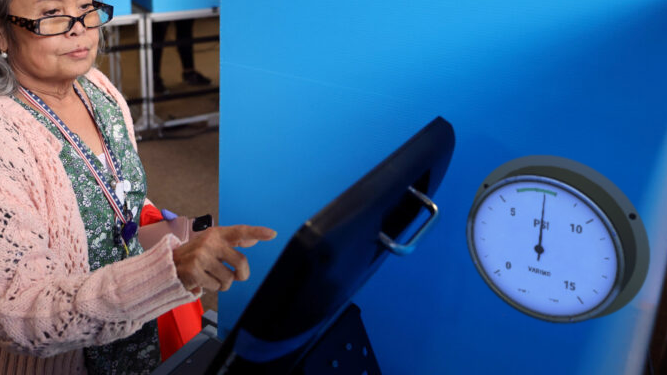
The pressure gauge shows 7.5psi
